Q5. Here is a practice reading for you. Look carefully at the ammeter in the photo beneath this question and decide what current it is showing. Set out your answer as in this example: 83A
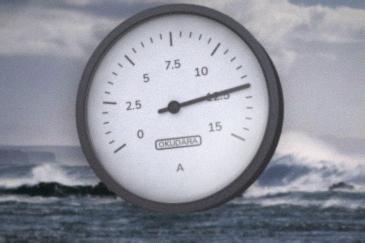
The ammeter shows 12.5A
